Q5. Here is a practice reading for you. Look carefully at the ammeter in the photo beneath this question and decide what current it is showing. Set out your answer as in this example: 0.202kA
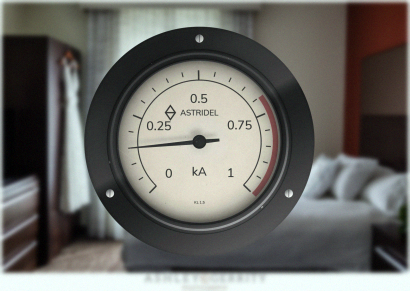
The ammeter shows 0.15kA
